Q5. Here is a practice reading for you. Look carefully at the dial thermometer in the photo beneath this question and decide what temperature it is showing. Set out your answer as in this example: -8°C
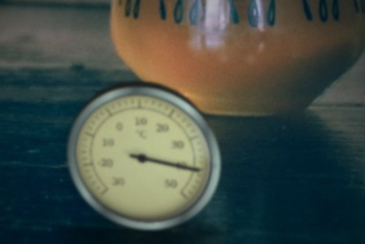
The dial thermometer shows 40°C
